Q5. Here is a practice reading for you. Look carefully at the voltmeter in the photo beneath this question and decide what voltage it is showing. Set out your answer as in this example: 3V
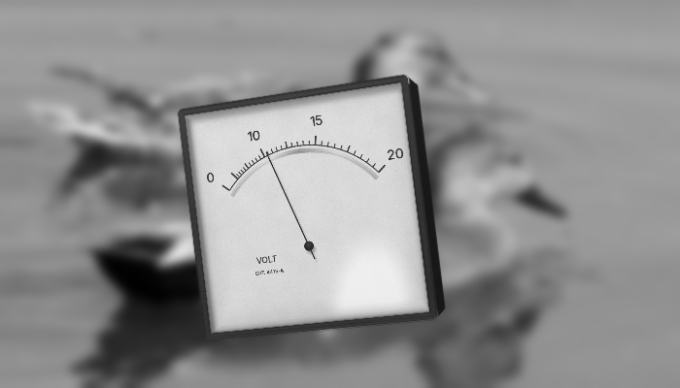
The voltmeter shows 10.5V
